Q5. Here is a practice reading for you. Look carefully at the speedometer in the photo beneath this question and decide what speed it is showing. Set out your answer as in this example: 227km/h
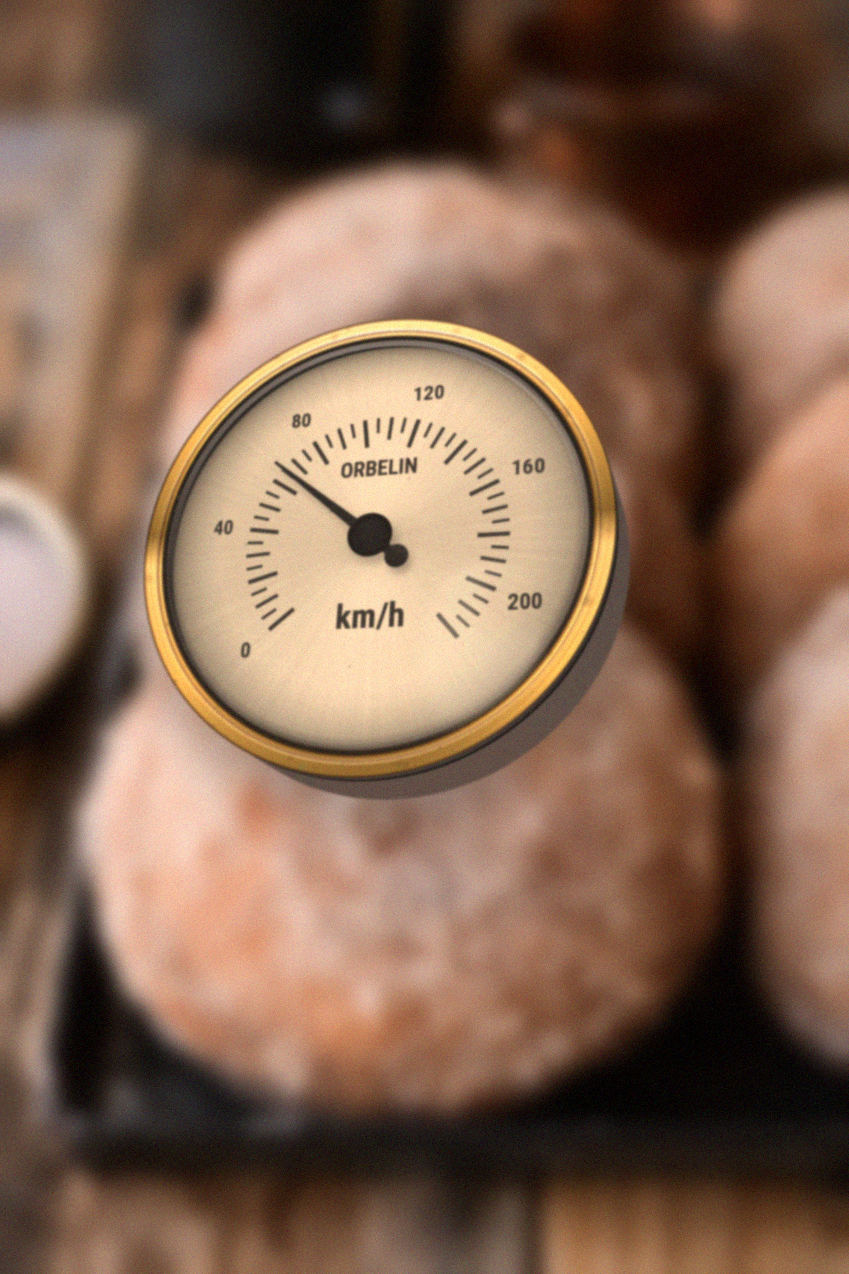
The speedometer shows 65km/h
